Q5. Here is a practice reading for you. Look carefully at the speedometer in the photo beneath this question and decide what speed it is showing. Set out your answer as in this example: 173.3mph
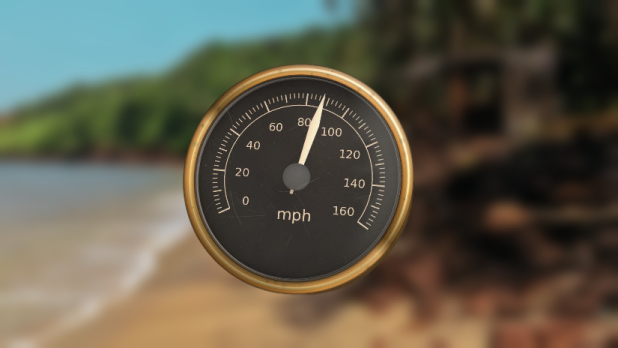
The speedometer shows 88mph
